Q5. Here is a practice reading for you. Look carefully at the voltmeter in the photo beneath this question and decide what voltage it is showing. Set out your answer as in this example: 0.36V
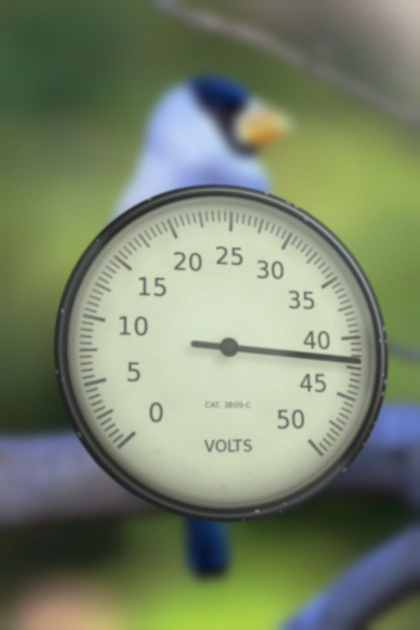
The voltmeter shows 42V
